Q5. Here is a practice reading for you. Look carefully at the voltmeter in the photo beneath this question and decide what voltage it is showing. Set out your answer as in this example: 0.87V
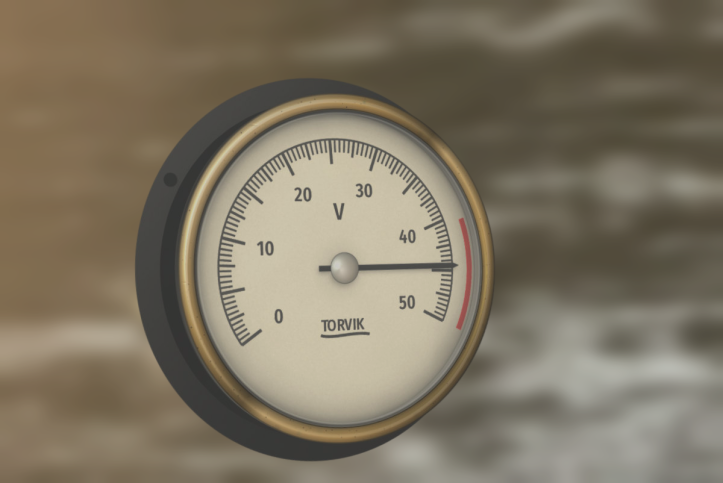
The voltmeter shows 44.5V
